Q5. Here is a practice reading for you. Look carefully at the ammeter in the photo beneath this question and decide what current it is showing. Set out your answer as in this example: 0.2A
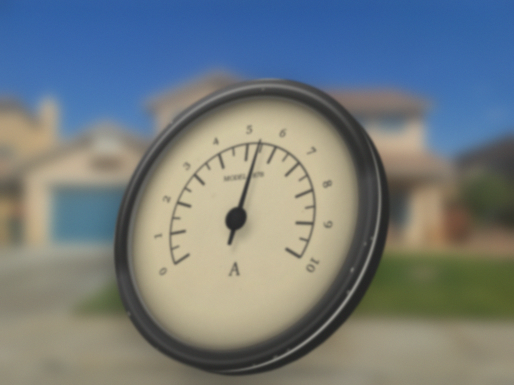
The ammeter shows 5.5A
